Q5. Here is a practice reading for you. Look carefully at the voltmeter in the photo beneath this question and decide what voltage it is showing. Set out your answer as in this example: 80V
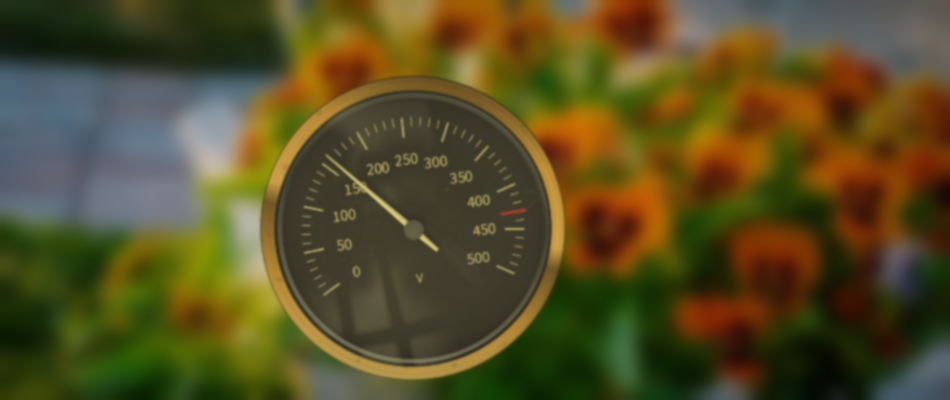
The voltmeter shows 160V
